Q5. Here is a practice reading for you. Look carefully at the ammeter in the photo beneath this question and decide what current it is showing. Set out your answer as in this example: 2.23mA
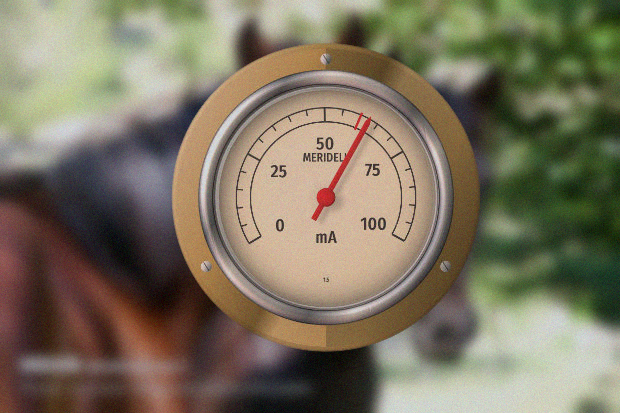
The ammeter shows 62.5mA
